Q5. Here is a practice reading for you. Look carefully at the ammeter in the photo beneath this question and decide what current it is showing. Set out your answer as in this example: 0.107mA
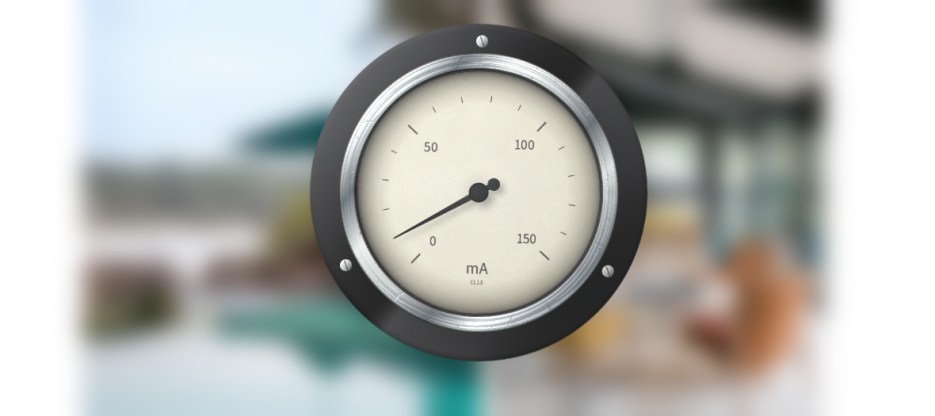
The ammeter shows 10mA
